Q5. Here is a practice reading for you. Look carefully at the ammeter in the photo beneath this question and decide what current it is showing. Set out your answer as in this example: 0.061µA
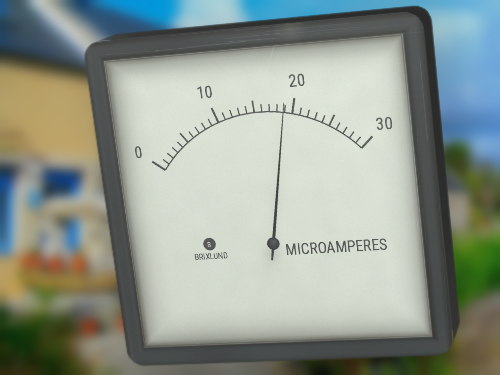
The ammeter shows 19µA
